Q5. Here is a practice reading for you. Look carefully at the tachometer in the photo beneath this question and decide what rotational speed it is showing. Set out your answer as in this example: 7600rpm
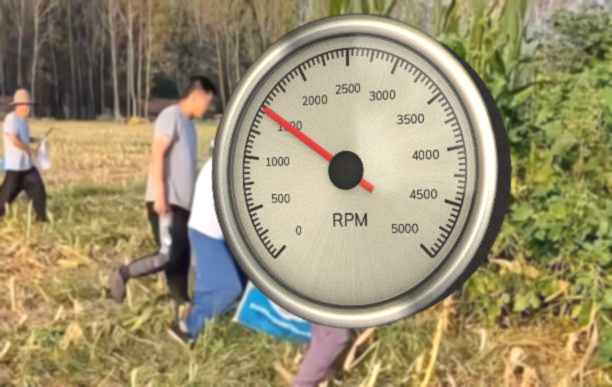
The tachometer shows 1500rpm
